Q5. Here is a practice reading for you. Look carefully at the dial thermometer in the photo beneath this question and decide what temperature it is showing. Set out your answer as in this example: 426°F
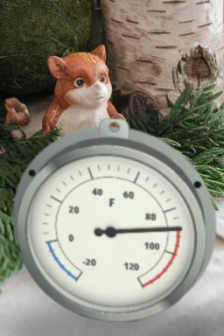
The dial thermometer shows 88°F
